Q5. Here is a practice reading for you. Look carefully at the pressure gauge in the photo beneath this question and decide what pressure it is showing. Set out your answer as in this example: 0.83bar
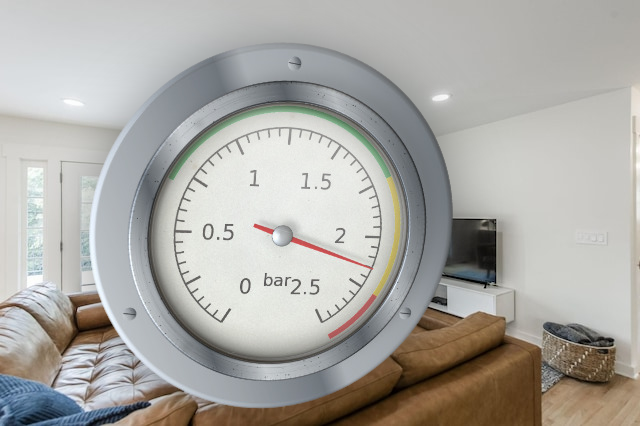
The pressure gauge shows 2.15bar
